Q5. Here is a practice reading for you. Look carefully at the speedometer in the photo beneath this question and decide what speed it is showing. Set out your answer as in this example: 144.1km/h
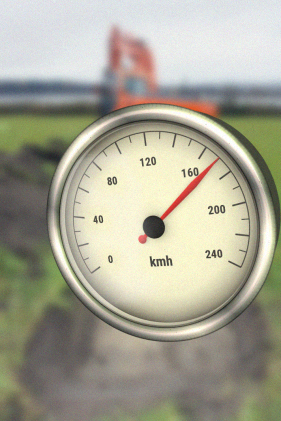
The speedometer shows 170km/h
